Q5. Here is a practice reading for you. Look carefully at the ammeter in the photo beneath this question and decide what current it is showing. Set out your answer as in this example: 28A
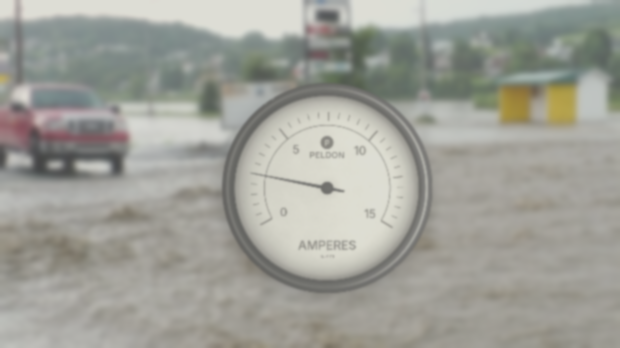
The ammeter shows 2.5A
